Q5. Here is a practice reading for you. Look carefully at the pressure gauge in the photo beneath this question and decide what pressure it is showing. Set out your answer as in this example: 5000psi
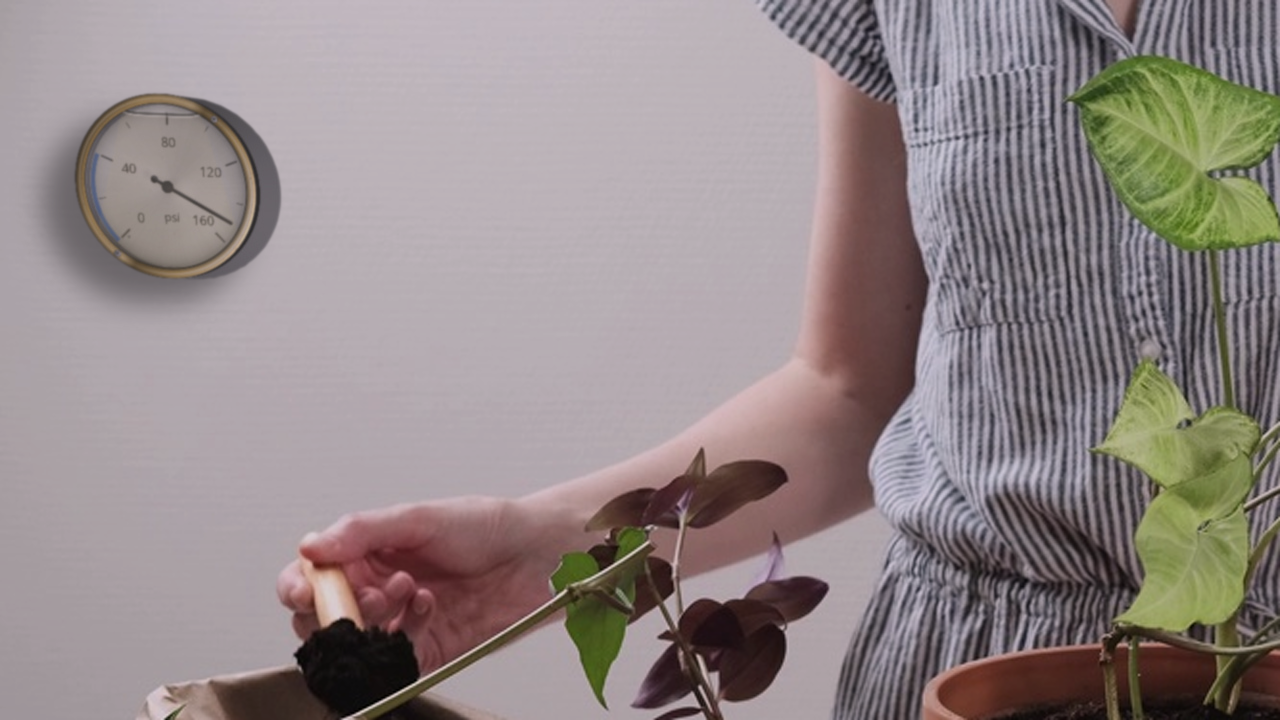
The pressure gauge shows 150psi
